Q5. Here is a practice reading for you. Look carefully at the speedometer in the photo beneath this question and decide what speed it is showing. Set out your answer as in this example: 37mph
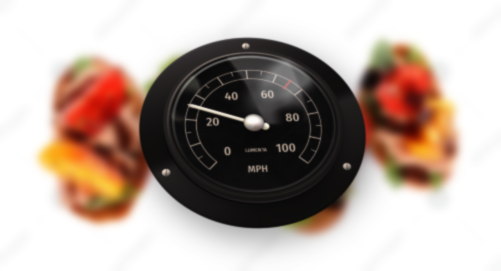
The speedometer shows 25mph
